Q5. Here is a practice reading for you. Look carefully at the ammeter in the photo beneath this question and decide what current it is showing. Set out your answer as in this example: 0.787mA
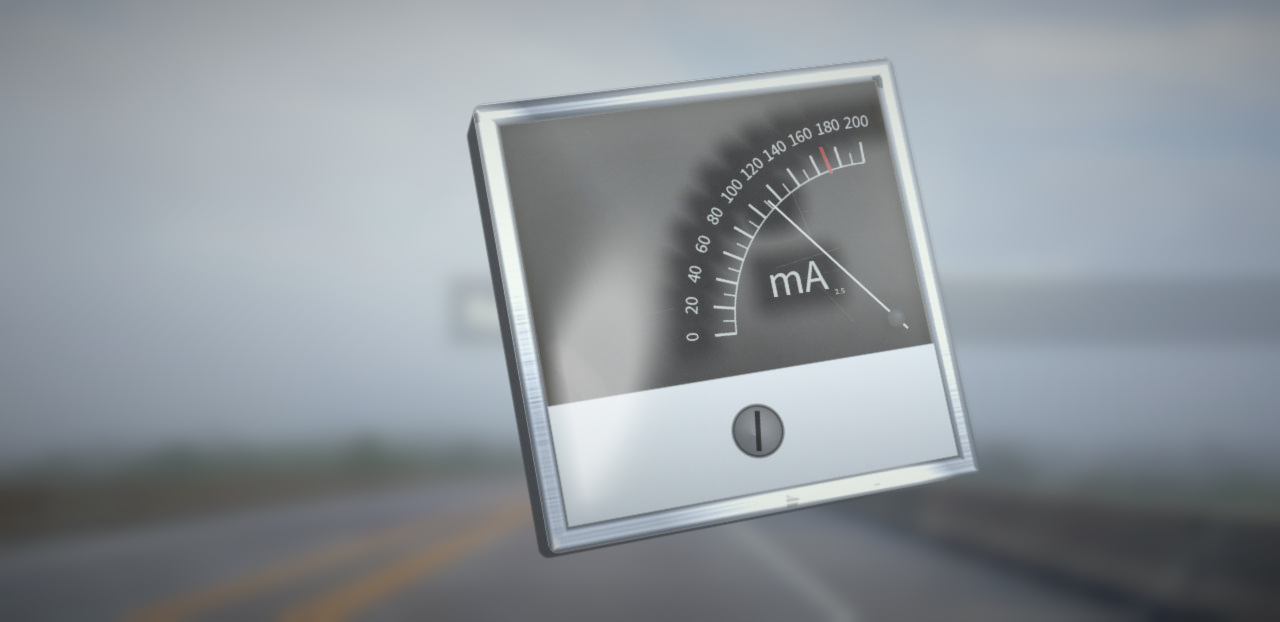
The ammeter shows 110mA
